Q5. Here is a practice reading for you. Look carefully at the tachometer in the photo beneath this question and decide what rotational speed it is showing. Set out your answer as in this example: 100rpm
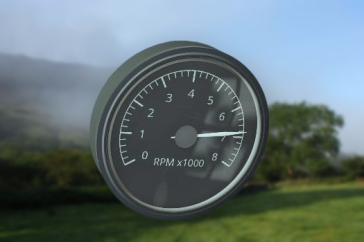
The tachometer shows 6800rpm
